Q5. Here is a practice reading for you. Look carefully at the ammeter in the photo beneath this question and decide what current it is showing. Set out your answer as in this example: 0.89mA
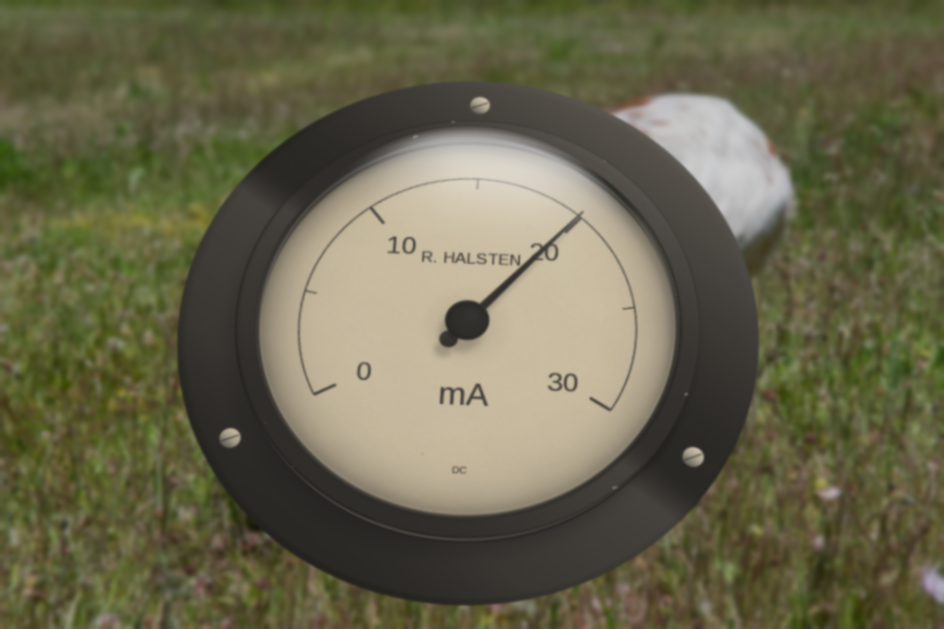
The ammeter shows 20mA
